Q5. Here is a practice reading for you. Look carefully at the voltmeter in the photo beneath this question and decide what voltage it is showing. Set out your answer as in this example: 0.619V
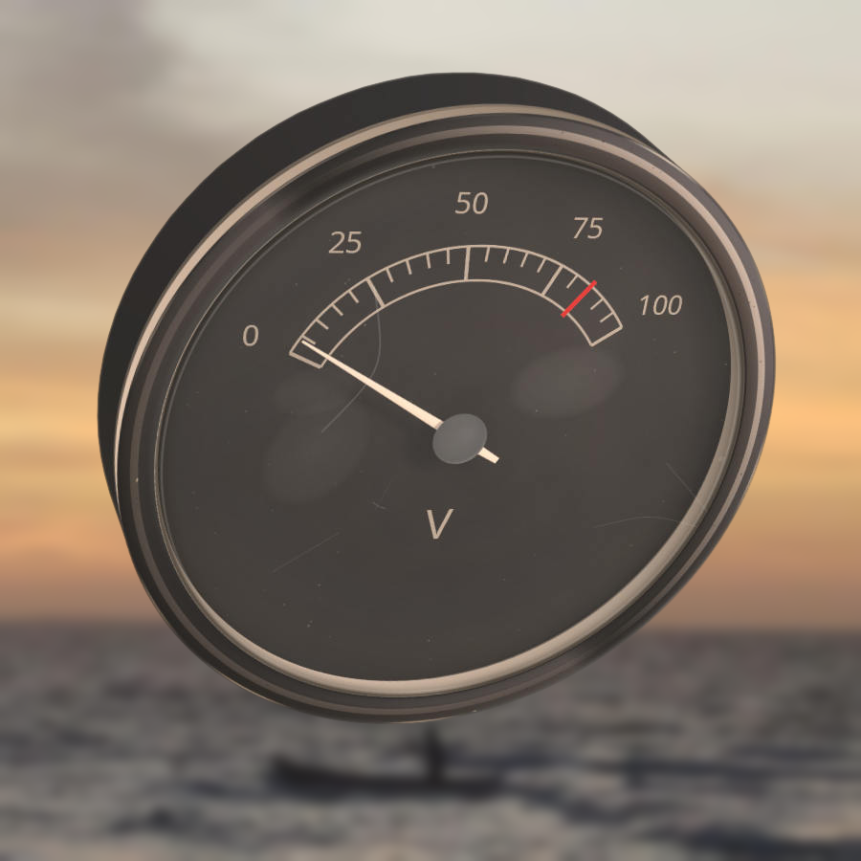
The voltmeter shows 5V
